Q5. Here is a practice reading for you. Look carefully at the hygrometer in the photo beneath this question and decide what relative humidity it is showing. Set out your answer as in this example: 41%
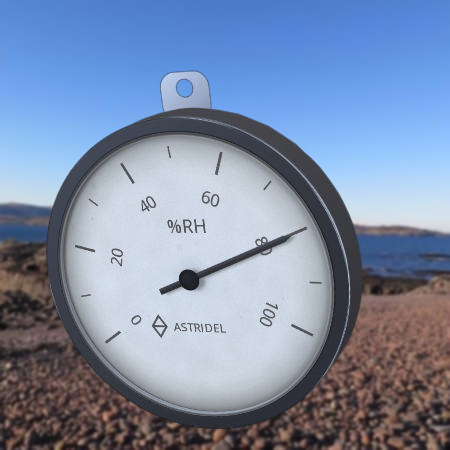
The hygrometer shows 80%
